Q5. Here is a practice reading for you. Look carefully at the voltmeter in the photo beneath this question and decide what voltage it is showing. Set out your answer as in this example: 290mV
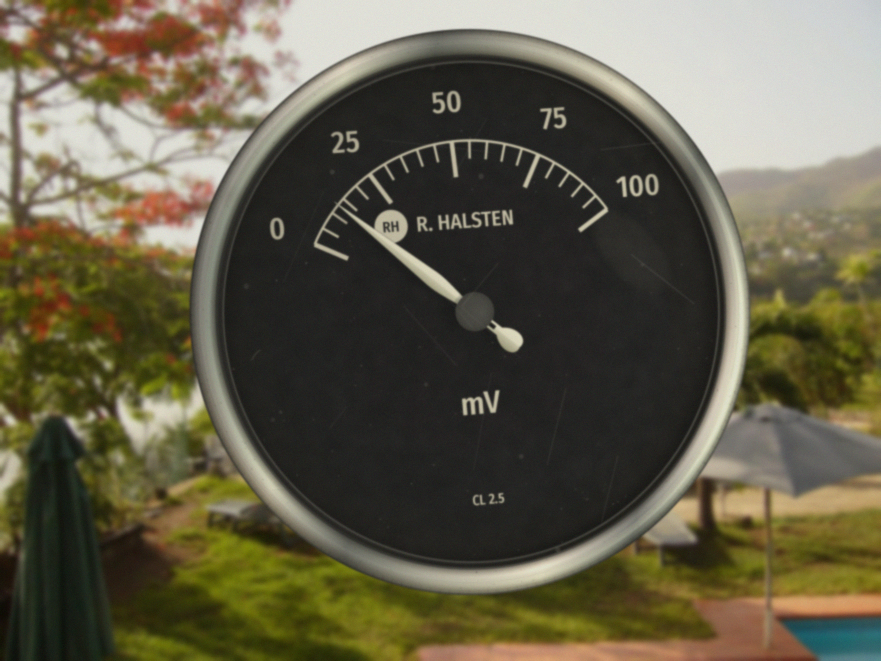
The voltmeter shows 12.5mV
